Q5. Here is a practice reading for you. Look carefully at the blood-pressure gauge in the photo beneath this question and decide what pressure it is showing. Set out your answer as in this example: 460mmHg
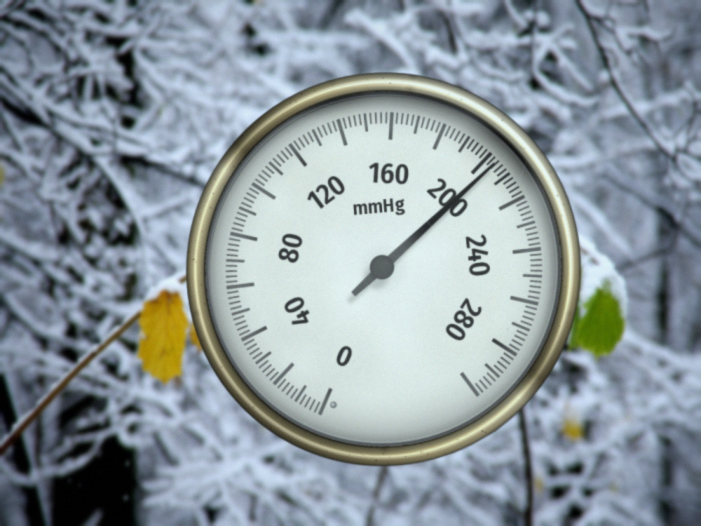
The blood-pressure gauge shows 204mmHg
